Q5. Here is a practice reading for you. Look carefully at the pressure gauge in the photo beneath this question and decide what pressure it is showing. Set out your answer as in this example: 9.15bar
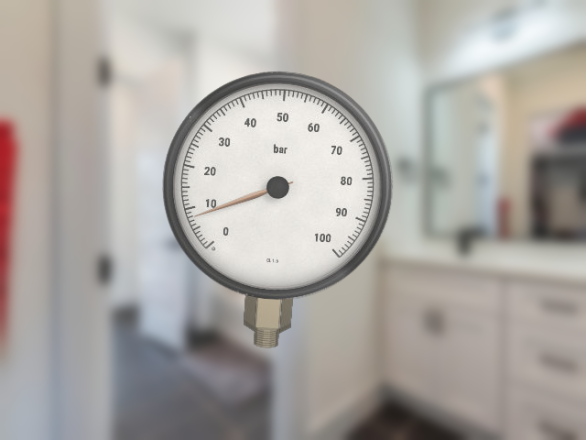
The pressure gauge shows 8bar
